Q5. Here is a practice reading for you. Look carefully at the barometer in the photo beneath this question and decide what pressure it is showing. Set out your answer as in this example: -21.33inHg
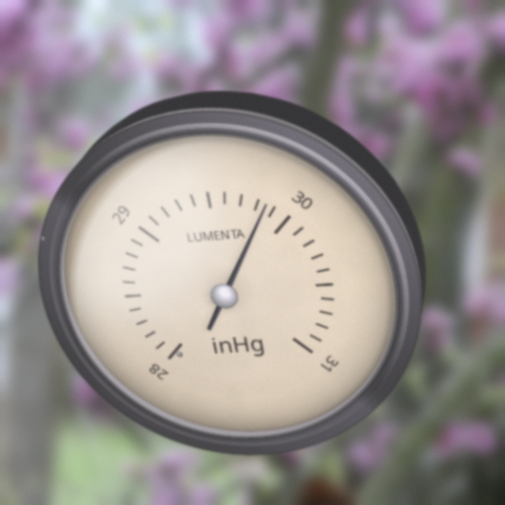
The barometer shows 29.85inHg
